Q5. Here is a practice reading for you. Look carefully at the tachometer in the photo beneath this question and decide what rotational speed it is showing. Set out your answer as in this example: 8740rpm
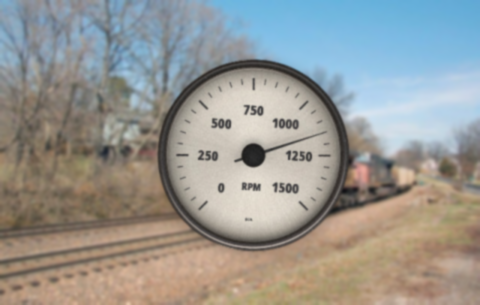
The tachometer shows 1150rpm
